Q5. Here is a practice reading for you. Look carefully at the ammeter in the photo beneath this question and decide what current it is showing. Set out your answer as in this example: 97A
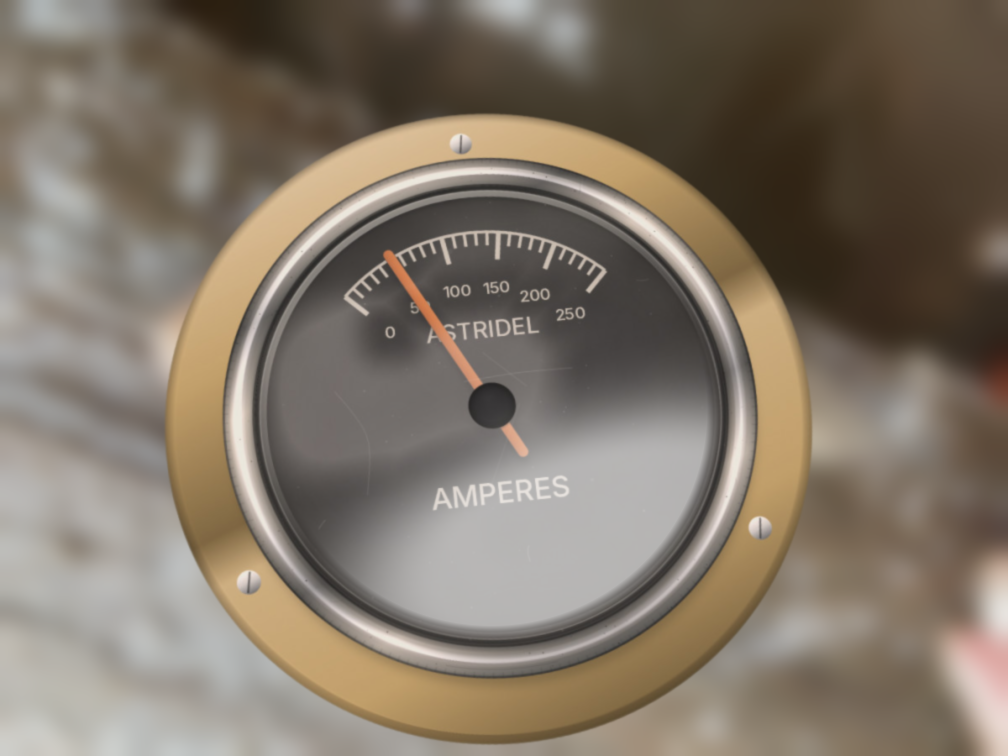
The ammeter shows 50A
